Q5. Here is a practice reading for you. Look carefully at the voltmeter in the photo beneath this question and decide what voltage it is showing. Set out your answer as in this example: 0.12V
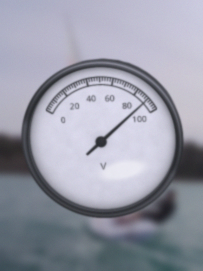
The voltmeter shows 90V
